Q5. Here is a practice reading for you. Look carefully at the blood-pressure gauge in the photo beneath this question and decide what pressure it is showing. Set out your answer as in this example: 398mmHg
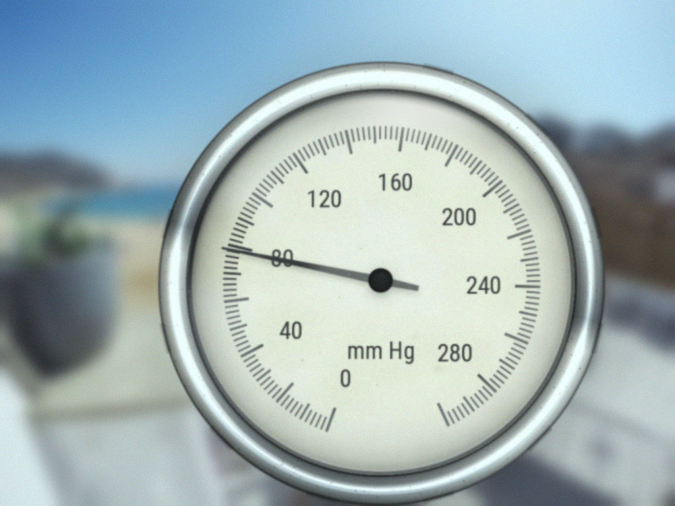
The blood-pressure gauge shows 78mmHg
